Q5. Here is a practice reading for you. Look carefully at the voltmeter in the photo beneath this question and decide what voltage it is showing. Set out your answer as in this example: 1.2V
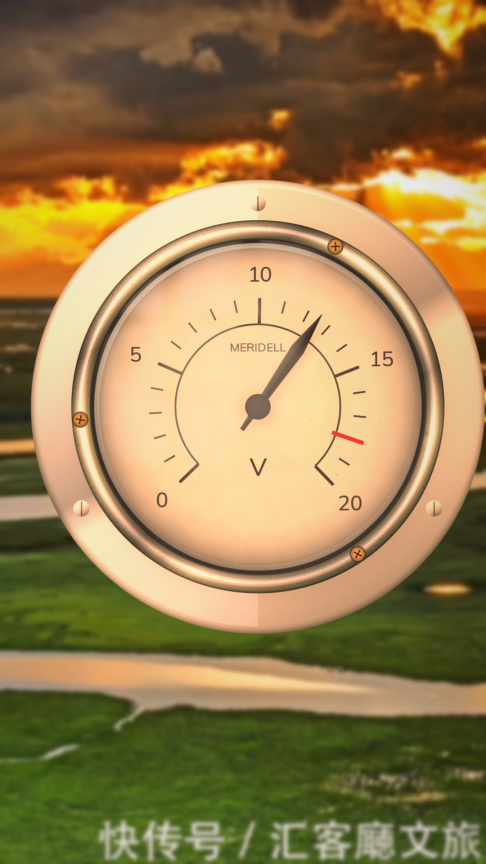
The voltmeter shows 12.5V
